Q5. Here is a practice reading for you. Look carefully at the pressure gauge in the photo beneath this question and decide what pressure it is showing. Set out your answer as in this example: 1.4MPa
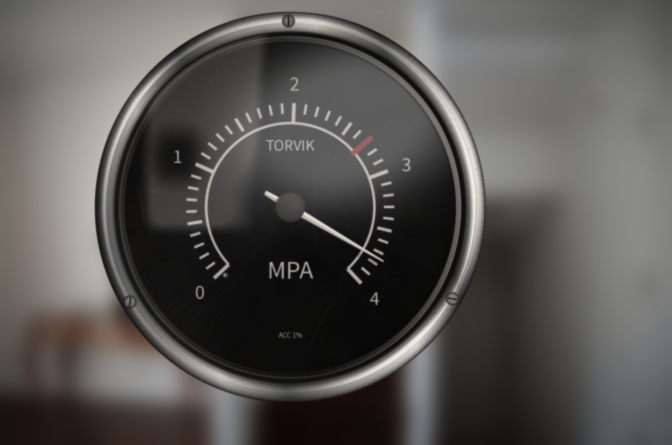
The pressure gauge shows 3.75MPa
